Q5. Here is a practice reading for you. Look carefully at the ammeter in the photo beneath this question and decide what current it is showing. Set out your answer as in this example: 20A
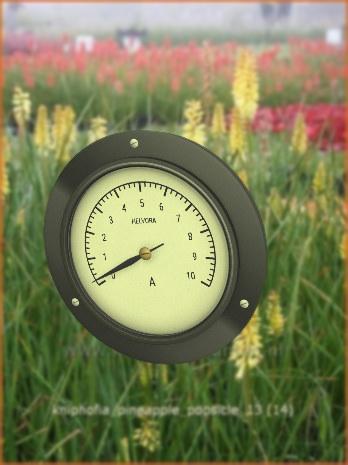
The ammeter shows 0.2A
